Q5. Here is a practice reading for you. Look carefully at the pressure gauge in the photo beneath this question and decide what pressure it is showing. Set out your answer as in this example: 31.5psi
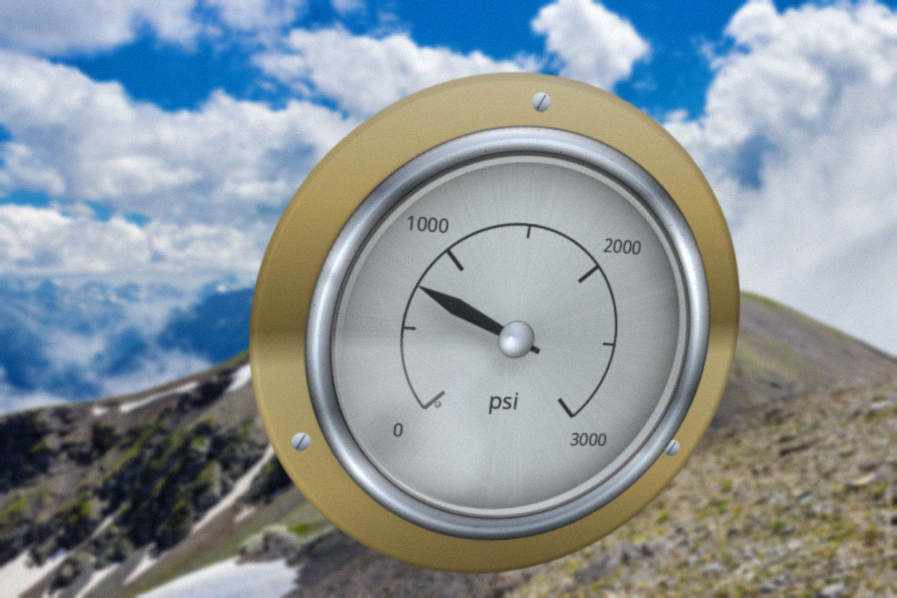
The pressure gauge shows 750psi
